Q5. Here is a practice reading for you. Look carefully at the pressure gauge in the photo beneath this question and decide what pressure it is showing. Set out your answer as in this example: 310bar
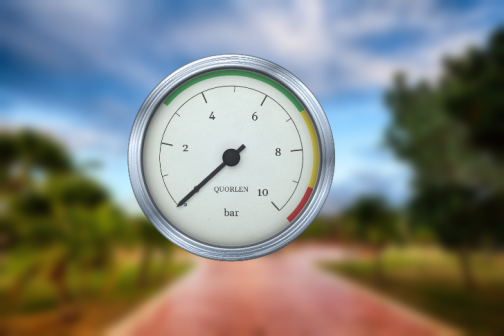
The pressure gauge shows 0bar
